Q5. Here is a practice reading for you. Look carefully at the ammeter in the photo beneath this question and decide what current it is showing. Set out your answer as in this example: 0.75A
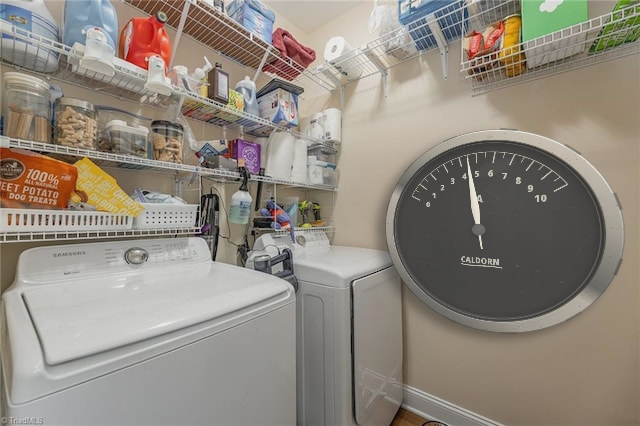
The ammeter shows 4.5A
